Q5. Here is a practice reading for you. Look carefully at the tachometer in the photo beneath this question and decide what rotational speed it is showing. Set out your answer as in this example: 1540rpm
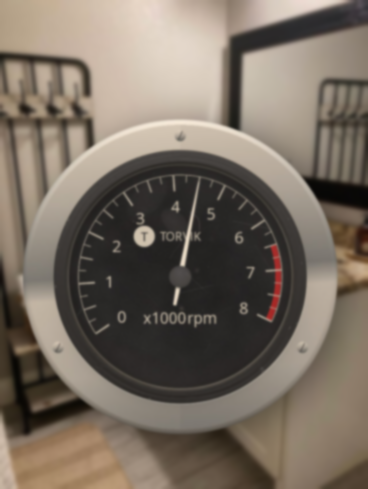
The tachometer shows 4500rpm
